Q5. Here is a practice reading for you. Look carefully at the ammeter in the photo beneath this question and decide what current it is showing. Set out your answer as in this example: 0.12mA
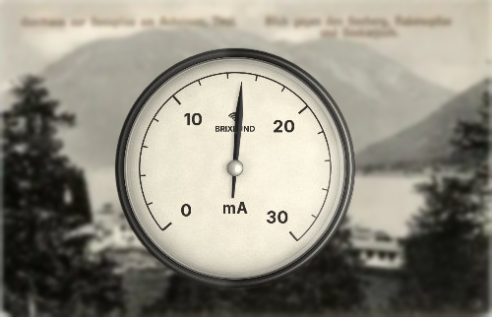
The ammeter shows 15mA
